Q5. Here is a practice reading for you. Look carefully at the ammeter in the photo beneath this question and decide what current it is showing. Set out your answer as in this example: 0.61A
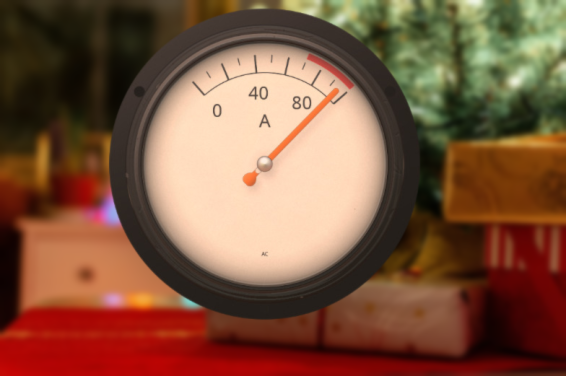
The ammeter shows 95A
